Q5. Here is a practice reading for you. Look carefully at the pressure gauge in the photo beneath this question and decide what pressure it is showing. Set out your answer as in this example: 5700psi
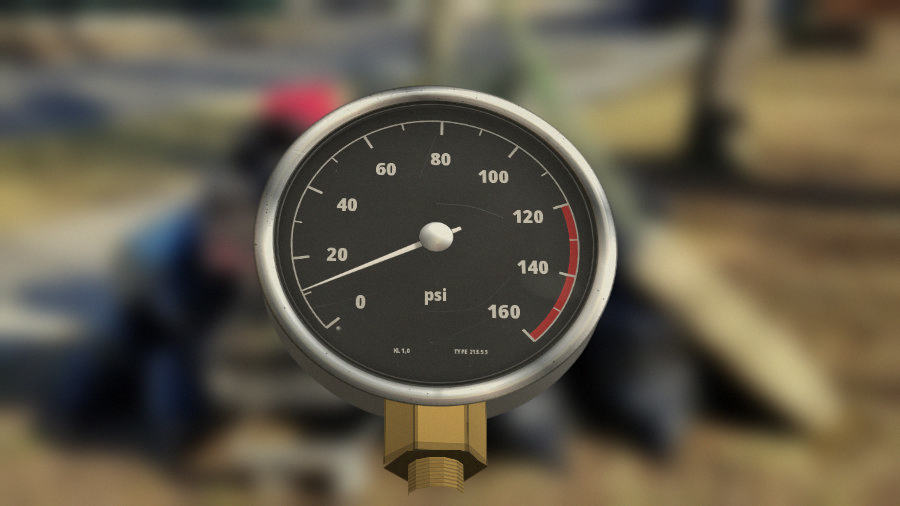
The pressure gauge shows 10psi
